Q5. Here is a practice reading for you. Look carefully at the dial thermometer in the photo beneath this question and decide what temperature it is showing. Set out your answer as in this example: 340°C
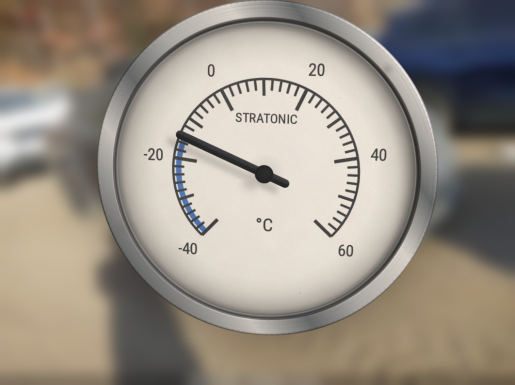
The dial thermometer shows -14°C
